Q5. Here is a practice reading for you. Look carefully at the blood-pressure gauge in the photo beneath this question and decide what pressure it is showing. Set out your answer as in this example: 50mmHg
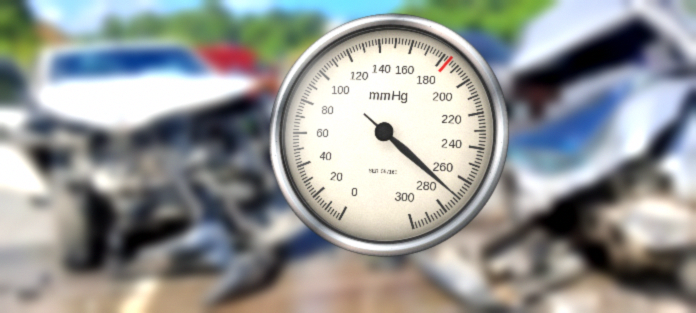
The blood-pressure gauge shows 270mmHg
